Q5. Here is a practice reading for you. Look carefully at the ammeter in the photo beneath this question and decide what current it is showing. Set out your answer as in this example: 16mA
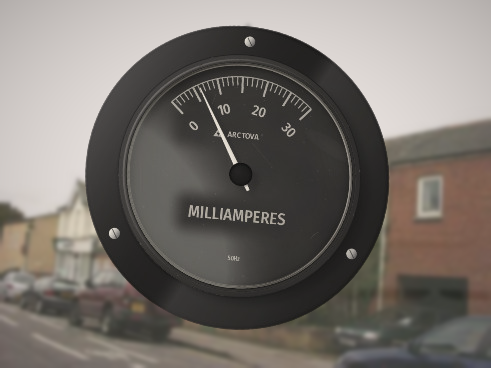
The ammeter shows 6mA
